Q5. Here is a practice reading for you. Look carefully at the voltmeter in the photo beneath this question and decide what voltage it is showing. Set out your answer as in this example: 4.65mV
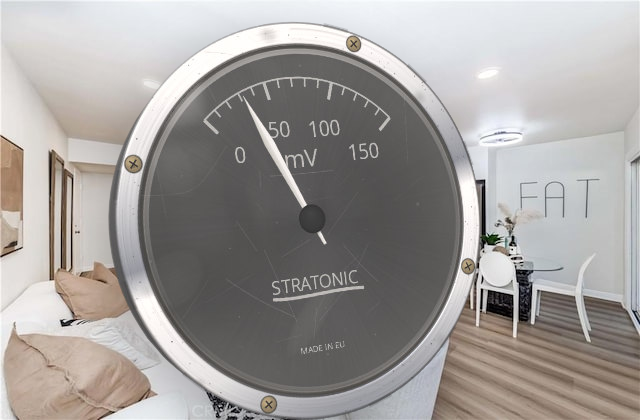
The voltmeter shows 30mV
